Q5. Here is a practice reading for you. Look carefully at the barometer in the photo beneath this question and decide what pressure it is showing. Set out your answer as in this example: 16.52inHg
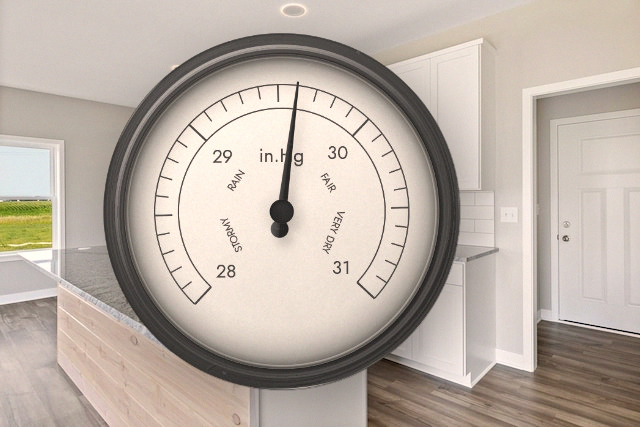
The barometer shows 29.6inHg
